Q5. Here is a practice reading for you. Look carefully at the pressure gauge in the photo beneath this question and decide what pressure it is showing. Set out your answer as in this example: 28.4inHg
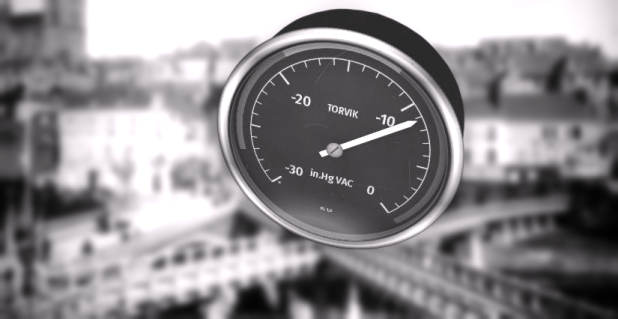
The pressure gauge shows -9inHg
